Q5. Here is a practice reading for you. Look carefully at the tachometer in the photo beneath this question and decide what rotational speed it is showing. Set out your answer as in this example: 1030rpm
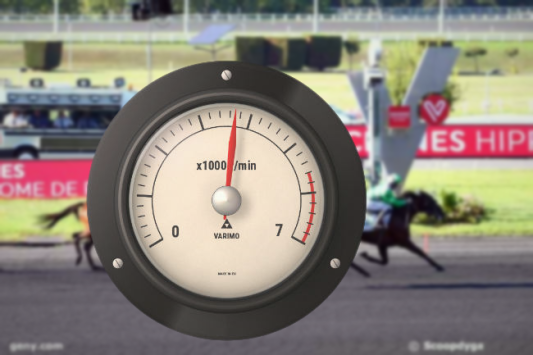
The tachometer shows 3700rpm
